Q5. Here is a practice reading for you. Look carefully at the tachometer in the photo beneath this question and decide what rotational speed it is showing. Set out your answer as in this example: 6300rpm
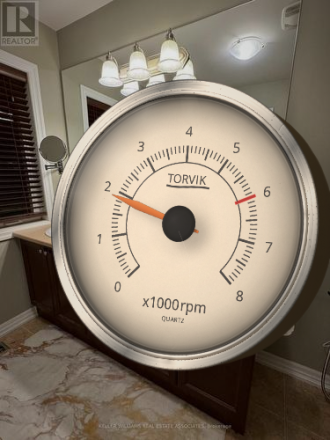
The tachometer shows 1900rpm
